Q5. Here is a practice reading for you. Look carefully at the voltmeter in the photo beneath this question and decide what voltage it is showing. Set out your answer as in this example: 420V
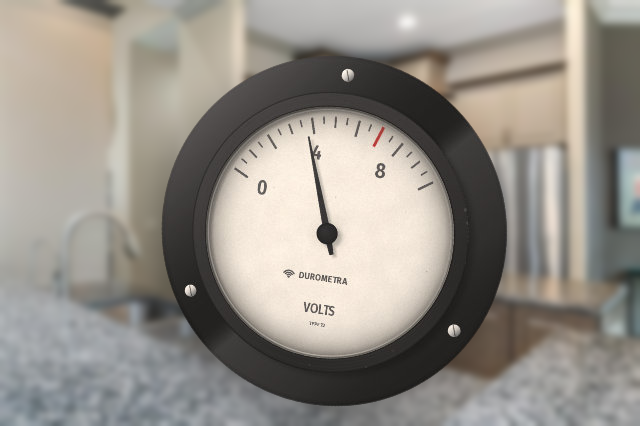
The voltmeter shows 3.75V
